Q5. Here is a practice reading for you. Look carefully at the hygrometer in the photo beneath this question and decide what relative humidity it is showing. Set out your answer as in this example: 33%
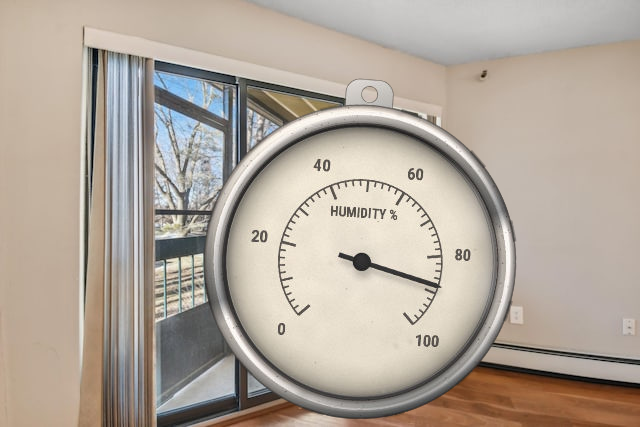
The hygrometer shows 88%
